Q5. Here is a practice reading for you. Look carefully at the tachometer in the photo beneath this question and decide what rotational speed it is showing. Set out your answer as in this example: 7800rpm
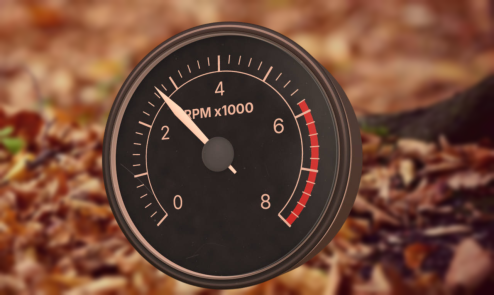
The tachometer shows 2700rpm
